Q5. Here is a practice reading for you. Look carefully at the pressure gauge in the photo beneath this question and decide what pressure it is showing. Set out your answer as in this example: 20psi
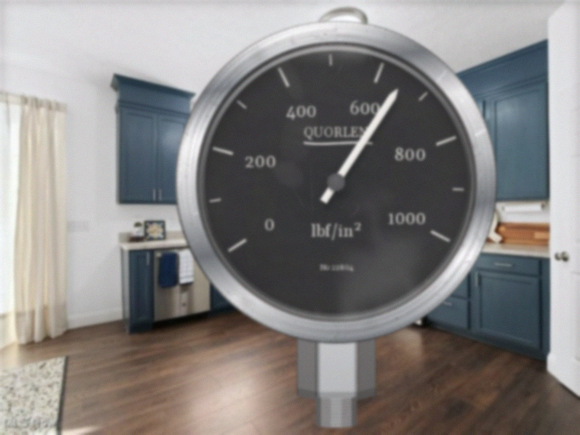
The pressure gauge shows 650psi
